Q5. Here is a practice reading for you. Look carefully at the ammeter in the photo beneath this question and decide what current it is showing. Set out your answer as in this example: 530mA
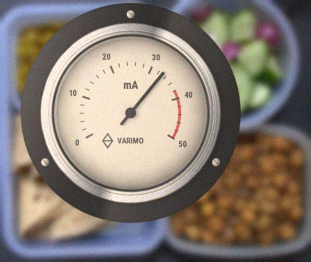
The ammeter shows 33mA
